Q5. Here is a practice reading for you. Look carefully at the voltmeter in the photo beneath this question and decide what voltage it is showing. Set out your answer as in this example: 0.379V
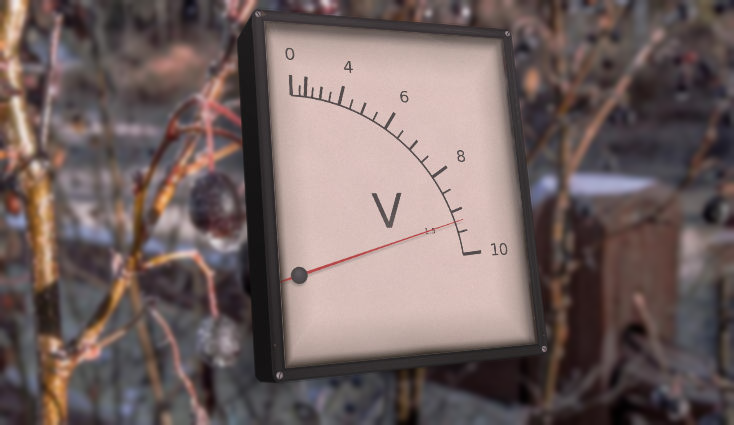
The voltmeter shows 9.25V
